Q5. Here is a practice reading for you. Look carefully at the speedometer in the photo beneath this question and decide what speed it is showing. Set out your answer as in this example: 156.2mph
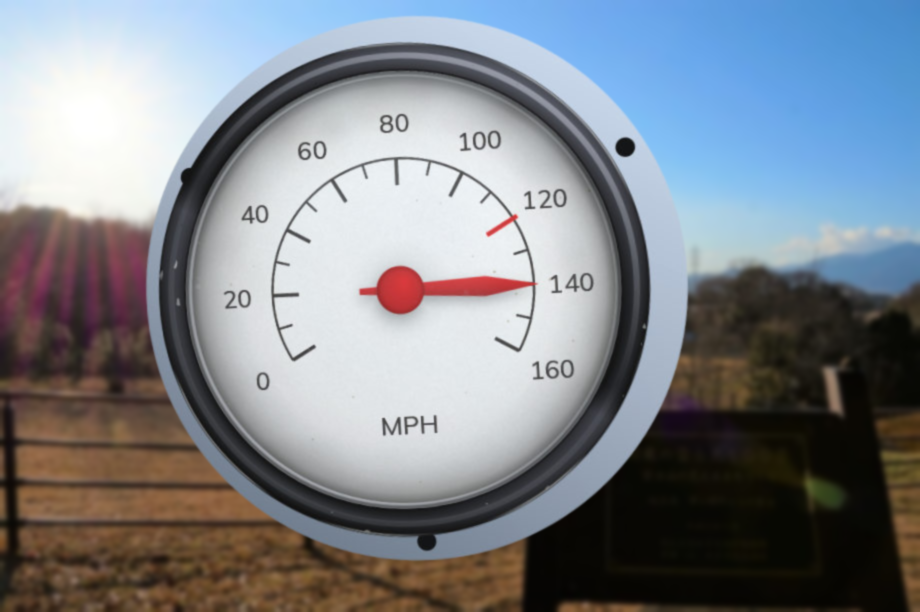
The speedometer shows 140mph
